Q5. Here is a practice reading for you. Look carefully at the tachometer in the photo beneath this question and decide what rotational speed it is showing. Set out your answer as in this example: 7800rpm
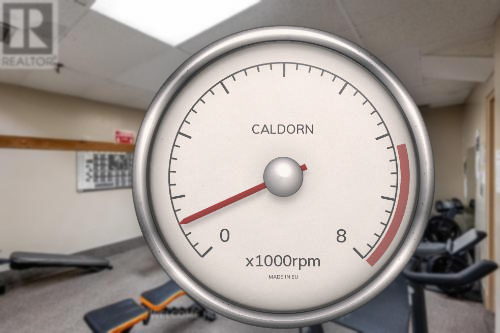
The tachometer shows 600rpm
